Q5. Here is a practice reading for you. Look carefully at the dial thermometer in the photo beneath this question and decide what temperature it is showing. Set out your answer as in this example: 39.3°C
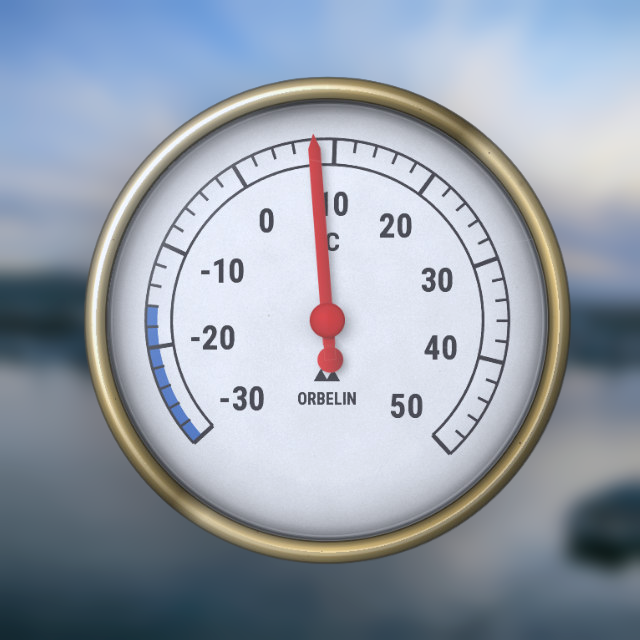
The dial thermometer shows 8°C
